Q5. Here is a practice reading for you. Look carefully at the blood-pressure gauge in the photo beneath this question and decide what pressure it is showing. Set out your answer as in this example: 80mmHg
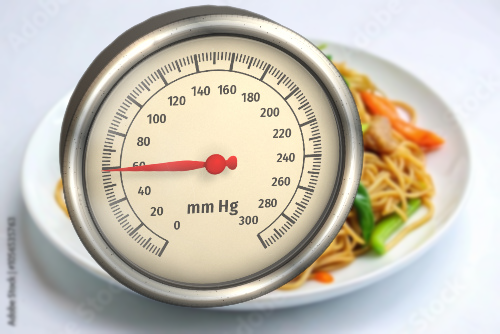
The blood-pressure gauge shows 60mmHg
